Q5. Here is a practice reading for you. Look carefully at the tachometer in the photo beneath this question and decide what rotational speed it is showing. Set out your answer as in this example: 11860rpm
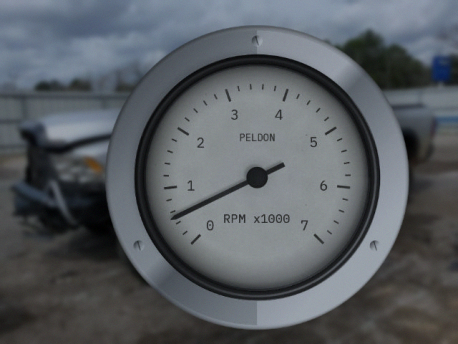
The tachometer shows 500rpm
